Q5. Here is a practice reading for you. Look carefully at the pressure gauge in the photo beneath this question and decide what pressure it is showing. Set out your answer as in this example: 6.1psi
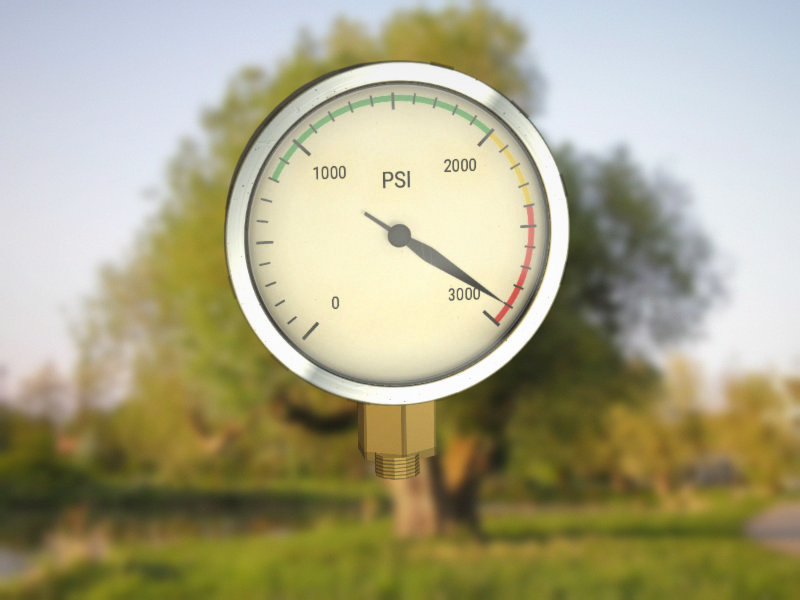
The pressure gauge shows 2900psi
